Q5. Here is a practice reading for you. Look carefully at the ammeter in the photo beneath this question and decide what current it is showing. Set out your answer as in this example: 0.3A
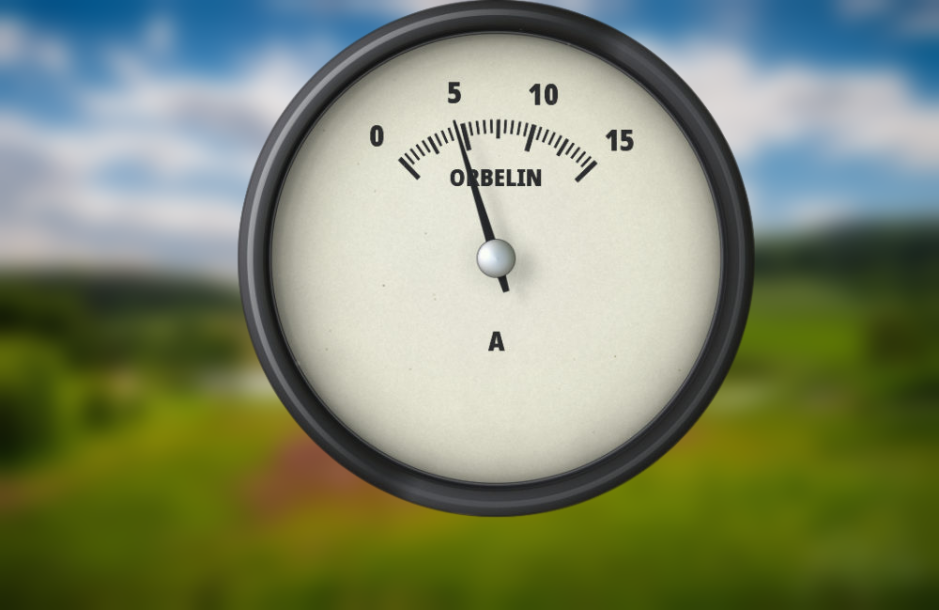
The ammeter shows 4.5A
